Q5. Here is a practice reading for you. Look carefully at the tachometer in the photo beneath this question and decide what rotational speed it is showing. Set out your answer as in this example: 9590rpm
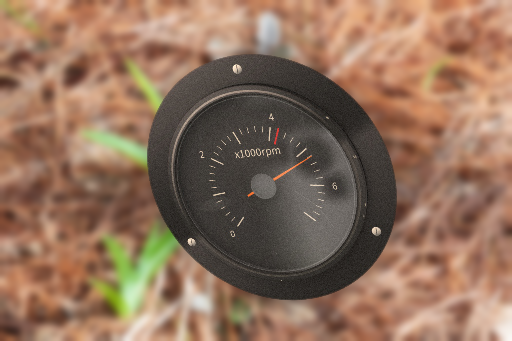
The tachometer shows 5200rpm
